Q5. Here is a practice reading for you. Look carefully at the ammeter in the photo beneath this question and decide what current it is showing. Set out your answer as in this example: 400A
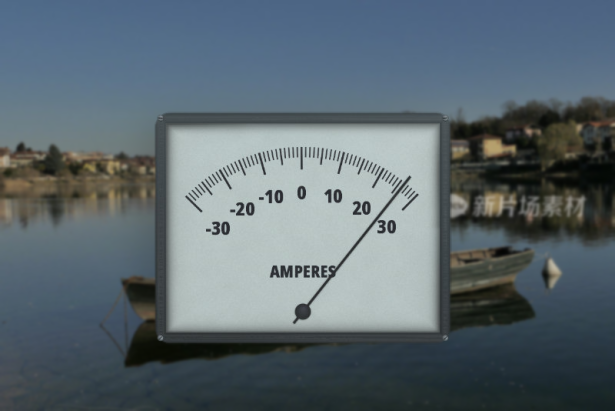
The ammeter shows 26A
